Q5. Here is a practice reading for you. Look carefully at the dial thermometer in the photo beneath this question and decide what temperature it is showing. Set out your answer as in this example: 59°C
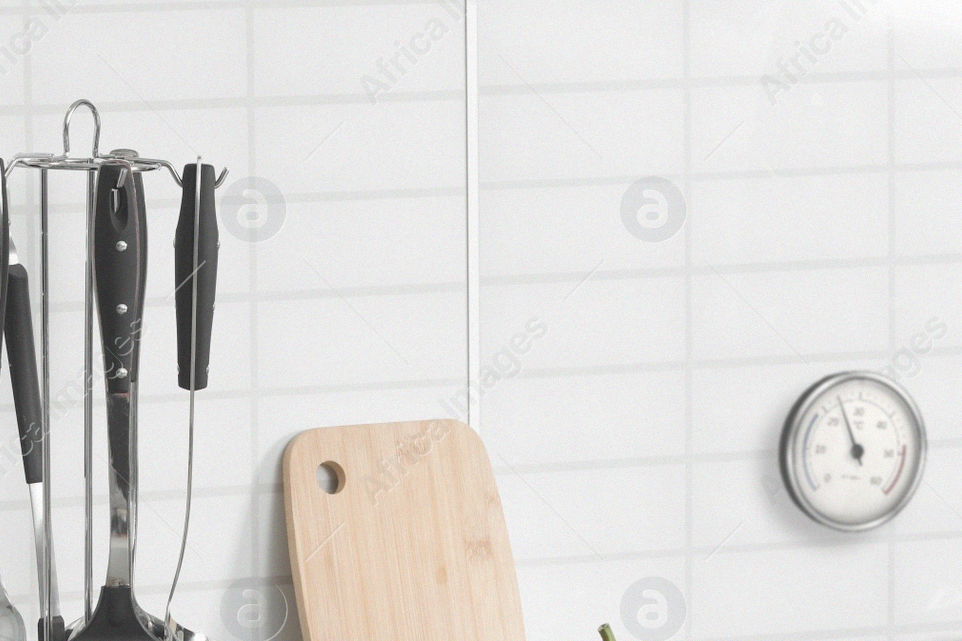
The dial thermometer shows 24°C
